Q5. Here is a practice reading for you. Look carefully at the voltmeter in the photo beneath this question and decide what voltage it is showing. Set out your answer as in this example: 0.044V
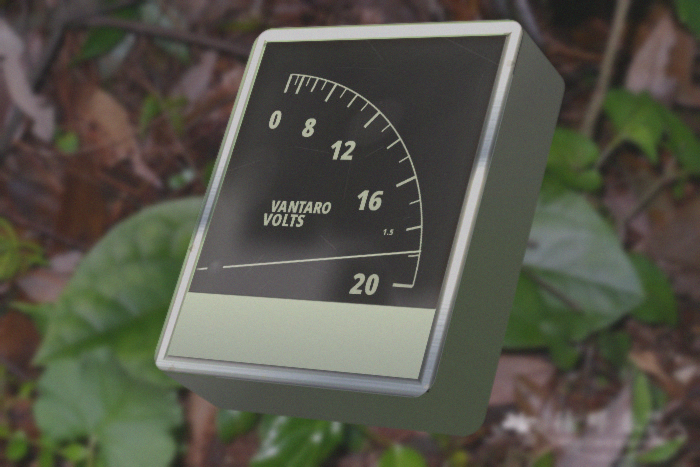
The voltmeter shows 19V
